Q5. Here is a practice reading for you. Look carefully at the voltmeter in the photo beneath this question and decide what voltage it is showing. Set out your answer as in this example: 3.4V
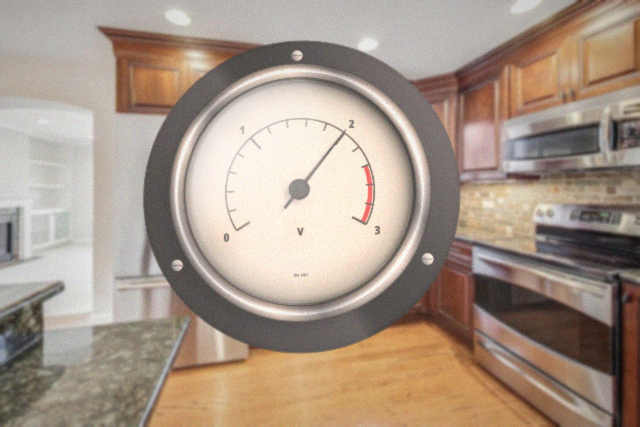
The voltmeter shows 2V
